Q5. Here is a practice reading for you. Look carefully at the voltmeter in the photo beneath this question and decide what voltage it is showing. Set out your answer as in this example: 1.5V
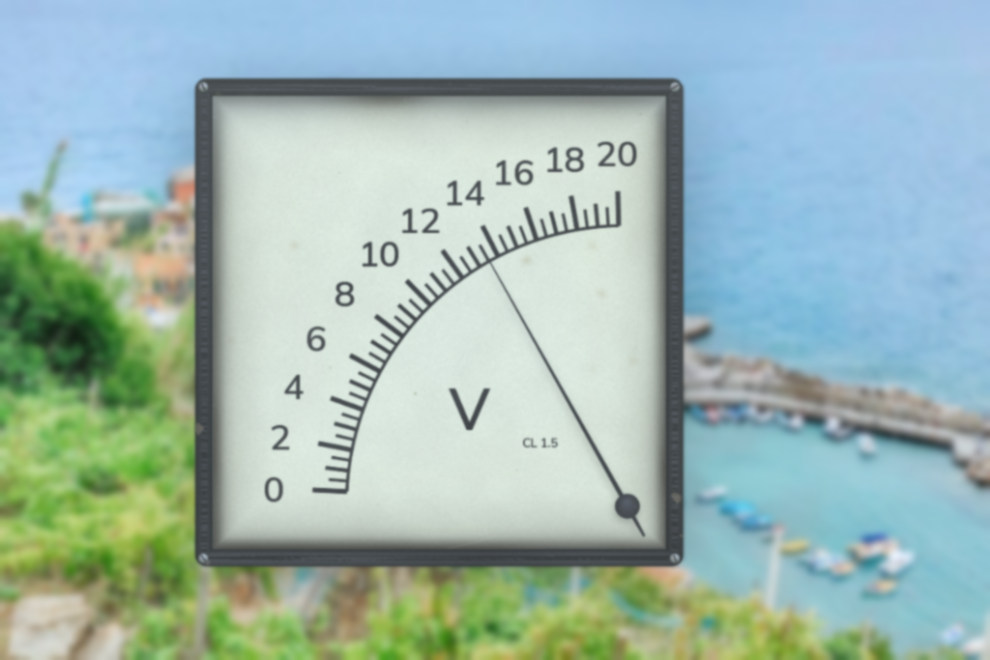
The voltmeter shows 13.5V
